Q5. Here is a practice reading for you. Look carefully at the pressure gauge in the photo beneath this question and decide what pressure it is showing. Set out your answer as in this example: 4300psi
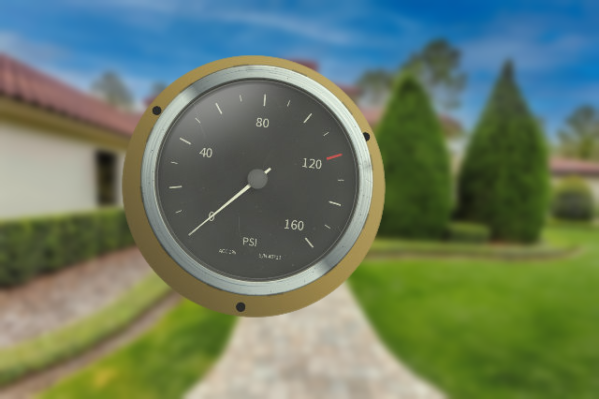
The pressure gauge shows 0psi
